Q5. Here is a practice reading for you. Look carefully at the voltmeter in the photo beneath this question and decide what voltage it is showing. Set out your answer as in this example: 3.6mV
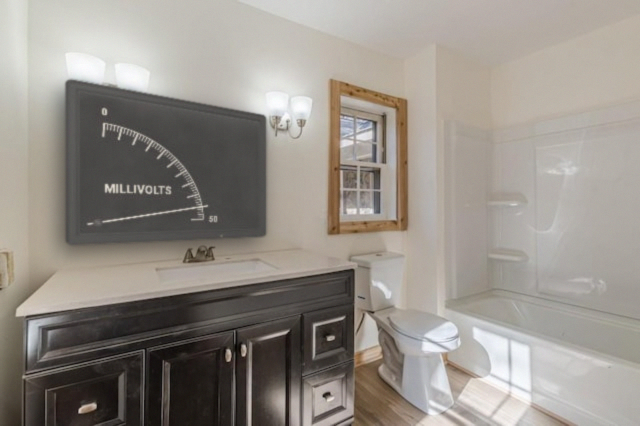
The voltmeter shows 45mV
